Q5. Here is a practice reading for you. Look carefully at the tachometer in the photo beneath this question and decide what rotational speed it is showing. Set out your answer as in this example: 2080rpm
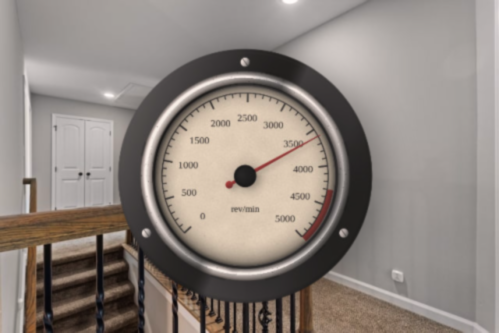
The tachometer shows 3600rpm
